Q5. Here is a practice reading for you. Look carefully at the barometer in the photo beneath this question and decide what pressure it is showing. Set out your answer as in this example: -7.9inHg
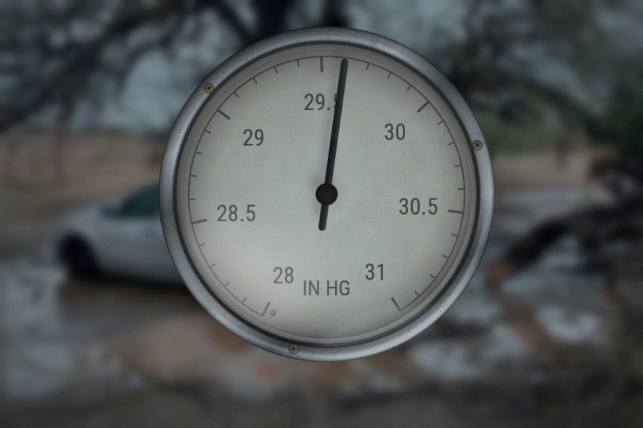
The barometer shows 29.6inHg
